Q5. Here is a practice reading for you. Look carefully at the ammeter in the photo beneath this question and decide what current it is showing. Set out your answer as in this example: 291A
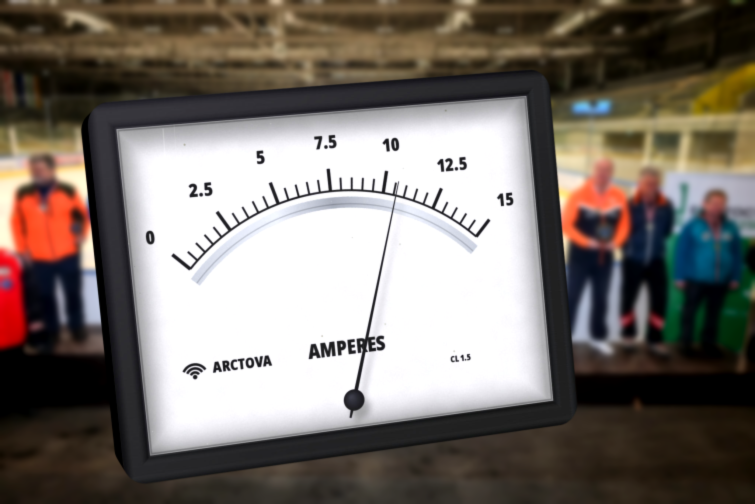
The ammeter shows 10.5A
